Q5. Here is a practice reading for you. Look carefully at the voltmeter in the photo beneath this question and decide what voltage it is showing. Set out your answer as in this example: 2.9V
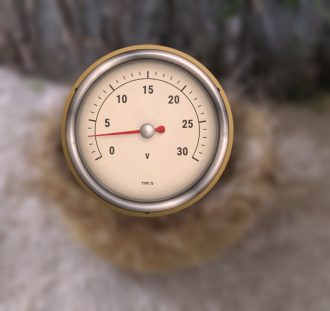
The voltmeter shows 3V
